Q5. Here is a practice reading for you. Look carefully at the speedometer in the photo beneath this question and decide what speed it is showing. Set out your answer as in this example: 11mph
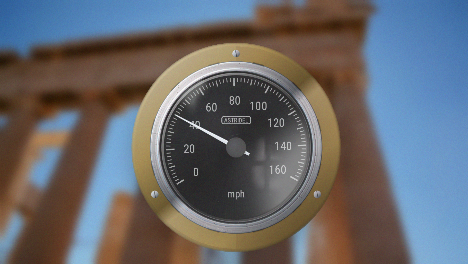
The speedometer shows 40mph
